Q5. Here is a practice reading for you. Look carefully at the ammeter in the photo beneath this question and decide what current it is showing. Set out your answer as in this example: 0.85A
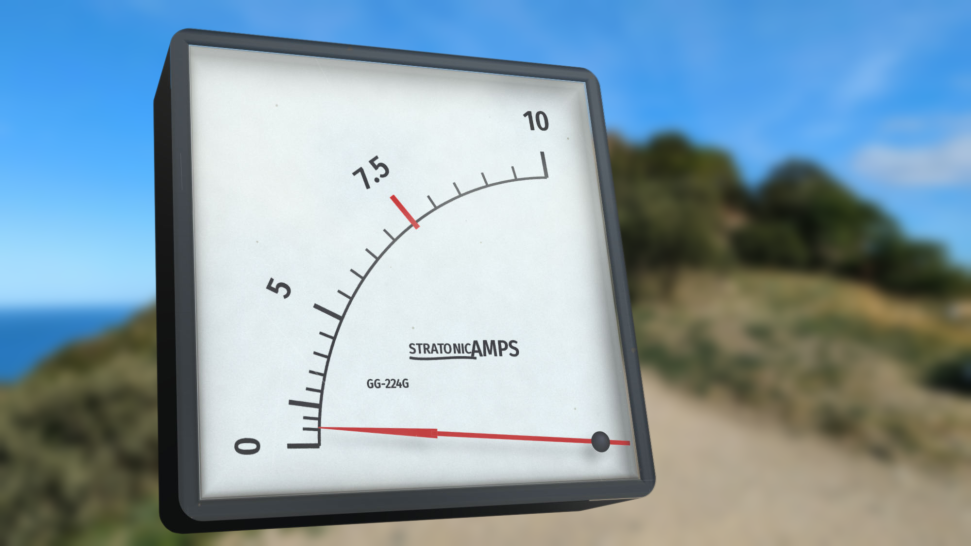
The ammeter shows 1.5A
